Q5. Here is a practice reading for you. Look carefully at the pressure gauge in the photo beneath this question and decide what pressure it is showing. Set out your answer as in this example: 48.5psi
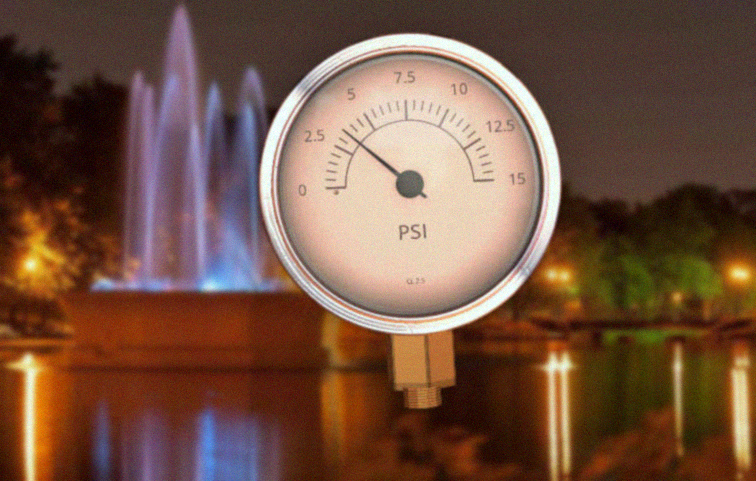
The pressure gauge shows 3.5psi
